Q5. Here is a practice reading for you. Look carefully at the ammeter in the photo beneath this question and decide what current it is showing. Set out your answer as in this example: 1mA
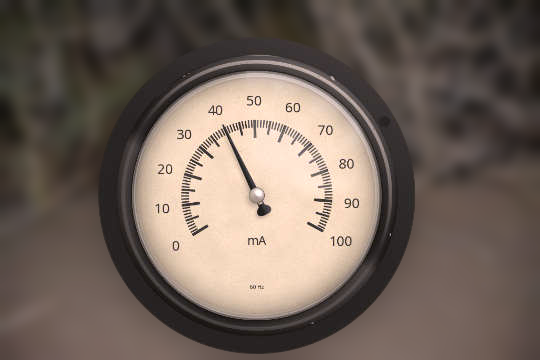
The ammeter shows 40mA
